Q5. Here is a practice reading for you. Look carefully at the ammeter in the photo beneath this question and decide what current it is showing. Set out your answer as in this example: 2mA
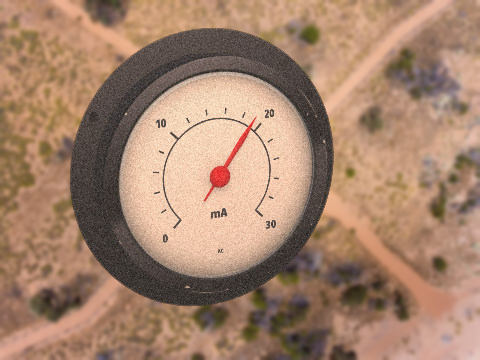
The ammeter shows 19mA
